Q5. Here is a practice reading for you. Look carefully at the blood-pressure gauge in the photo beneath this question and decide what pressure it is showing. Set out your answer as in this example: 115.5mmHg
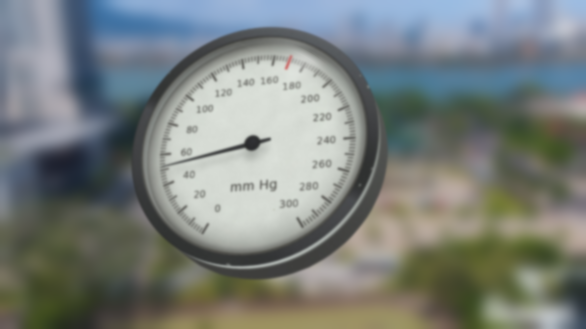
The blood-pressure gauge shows 50mmHg
